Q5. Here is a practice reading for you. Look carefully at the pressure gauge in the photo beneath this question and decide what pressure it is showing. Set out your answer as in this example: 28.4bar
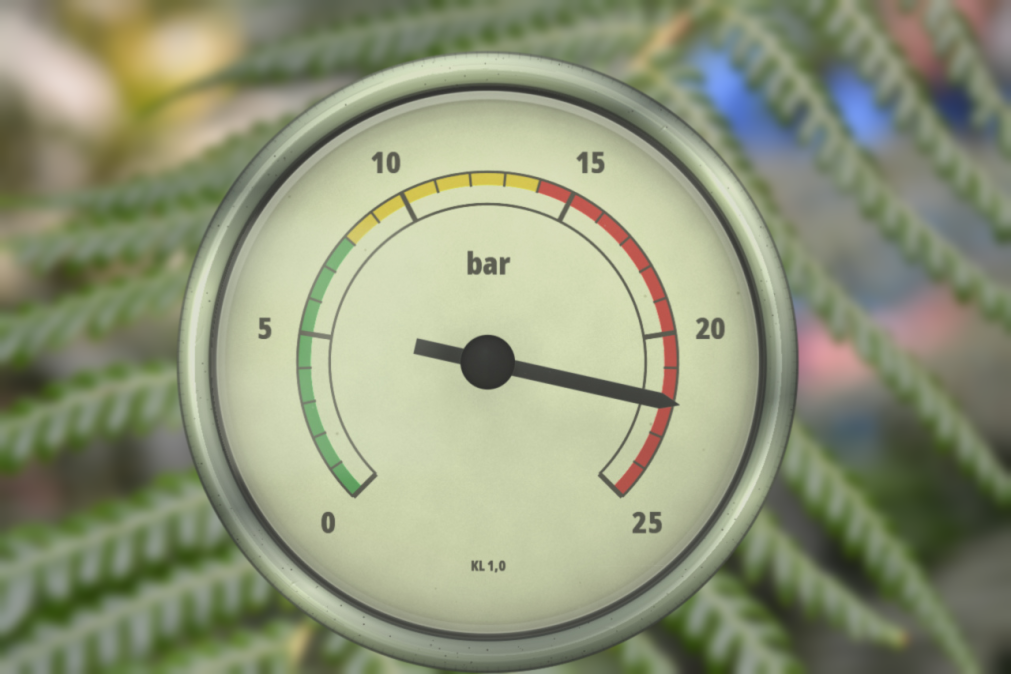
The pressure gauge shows 22bar
